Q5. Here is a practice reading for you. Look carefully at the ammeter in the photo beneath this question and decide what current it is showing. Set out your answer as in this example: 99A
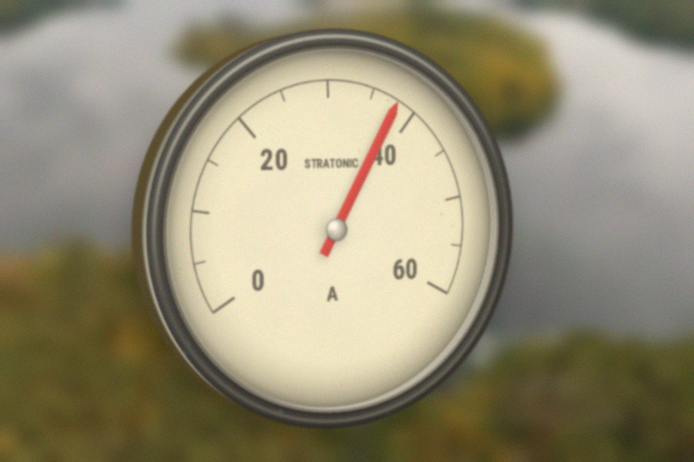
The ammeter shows 37.5A
